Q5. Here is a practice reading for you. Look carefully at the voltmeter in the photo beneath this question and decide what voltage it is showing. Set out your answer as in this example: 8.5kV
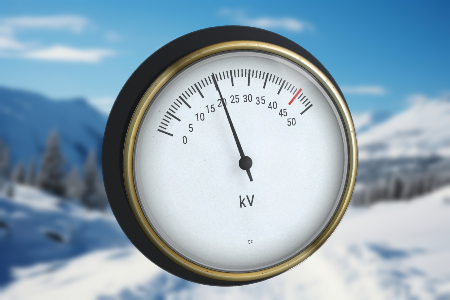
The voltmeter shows 20kV
